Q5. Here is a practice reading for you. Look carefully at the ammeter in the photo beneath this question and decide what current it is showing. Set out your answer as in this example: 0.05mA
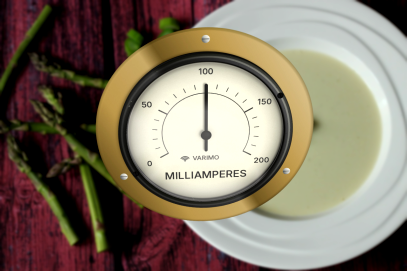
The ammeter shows 100mA
